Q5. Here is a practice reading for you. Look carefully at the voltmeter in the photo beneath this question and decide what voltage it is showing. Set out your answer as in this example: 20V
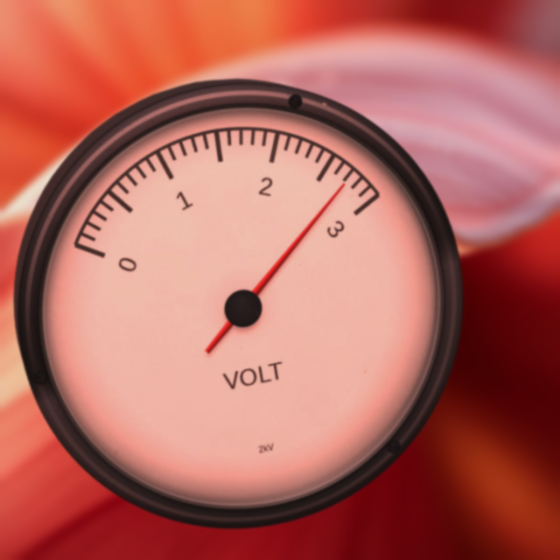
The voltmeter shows 2.7V
